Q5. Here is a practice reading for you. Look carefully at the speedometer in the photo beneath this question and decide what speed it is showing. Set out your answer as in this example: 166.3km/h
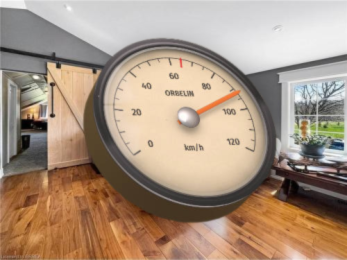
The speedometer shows 92.5km/h
